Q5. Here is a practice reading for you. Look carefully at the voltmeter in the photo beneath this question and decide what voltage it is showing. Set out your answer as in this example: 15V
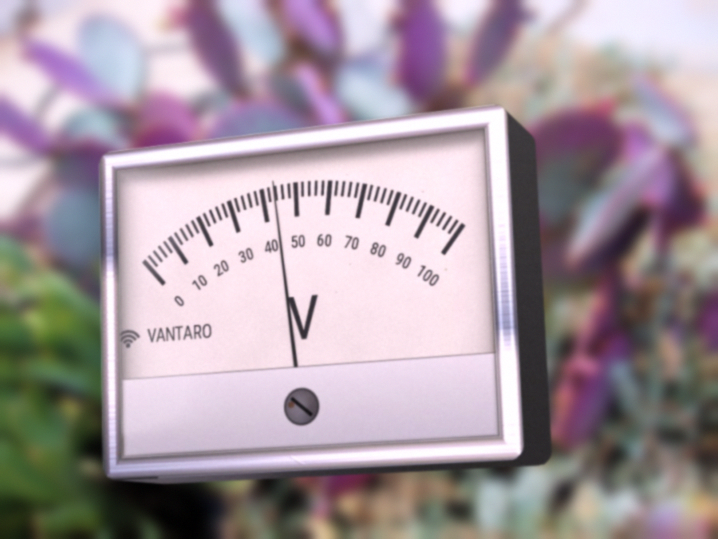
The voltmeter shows 44V
